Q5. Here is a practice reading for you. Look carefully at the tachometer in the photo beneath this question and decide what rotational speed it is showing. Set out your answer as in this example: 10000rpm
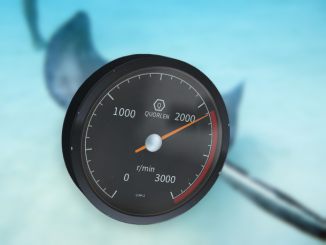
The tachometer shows 2100rpm
